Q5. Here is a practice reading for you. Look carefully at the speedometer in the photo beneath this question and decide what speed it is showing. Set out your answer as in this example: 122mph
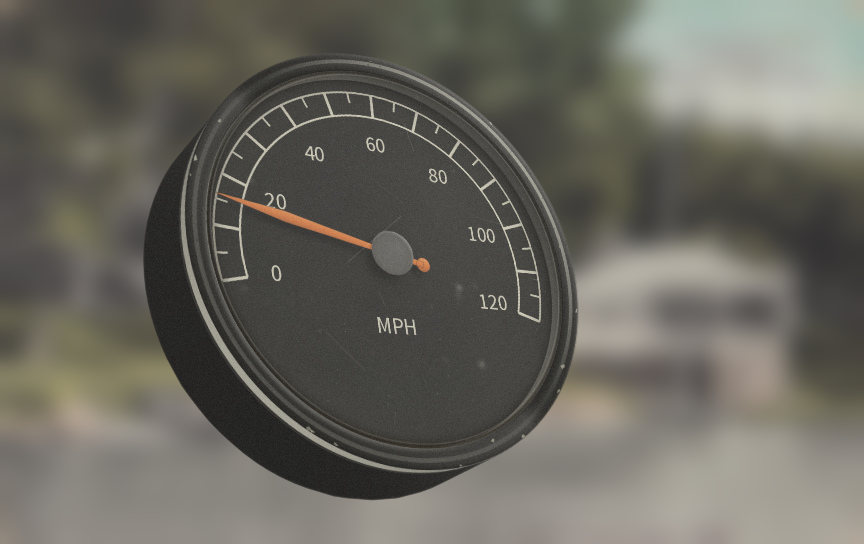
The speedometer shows 15mph
